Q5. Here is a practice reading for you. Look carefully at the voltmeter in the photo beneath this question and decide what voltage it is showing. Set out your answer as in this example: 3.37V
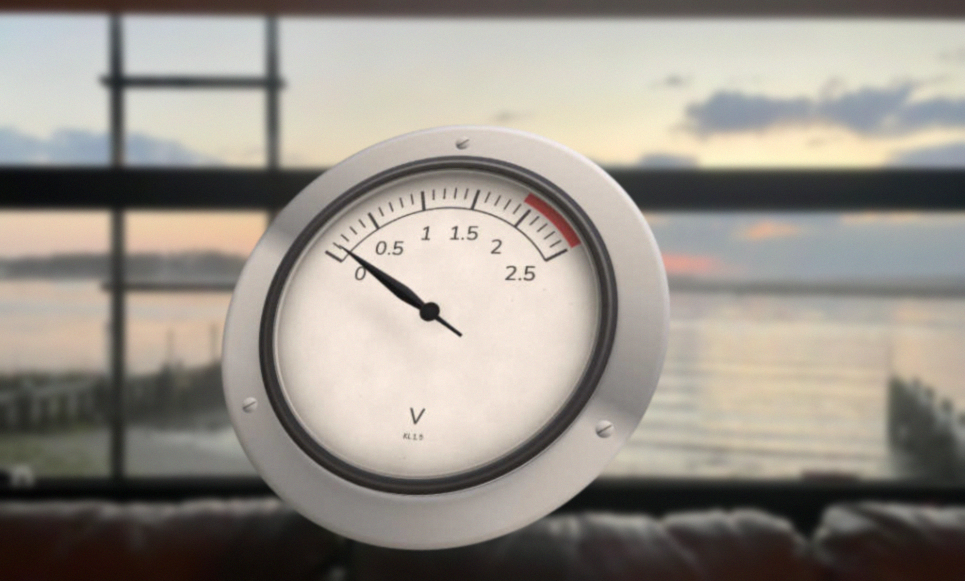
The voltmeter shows 0.1V
